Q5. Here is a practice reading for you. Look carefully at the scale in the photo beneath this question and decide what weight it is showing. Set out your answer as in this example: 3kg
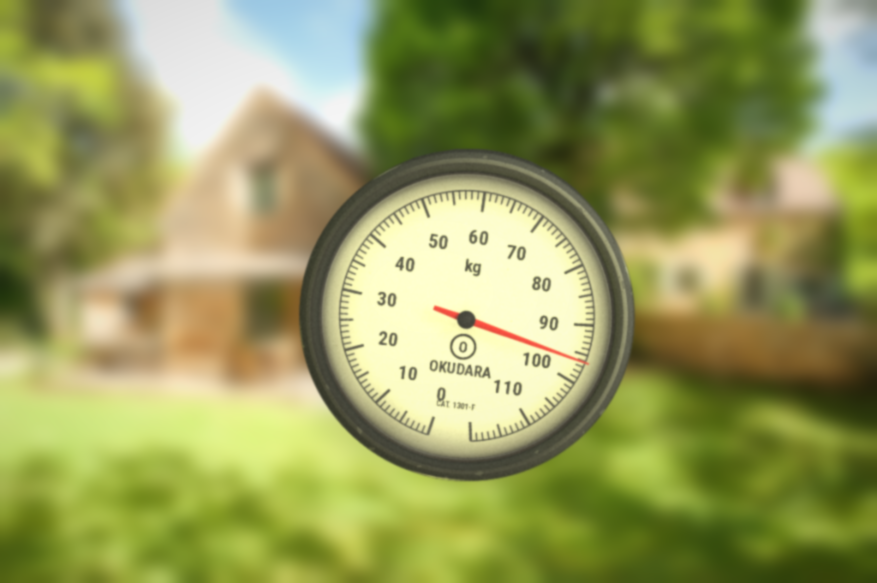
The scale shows 96kg
